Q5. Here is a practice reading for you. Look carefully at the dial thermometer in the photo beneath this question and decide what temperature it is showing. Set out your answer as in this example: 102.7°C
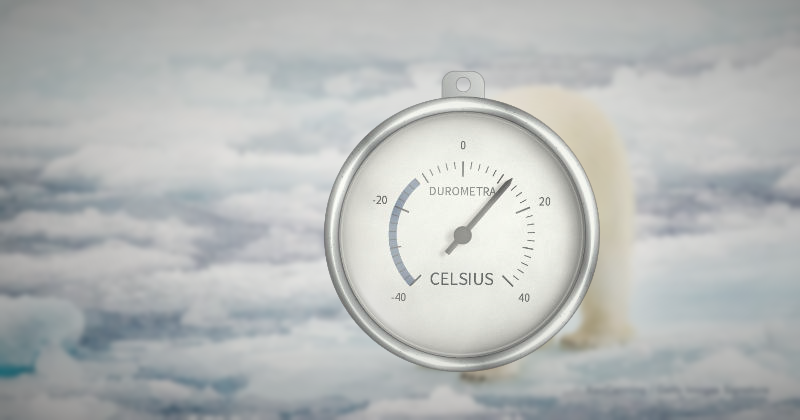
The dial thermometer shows 12°C
